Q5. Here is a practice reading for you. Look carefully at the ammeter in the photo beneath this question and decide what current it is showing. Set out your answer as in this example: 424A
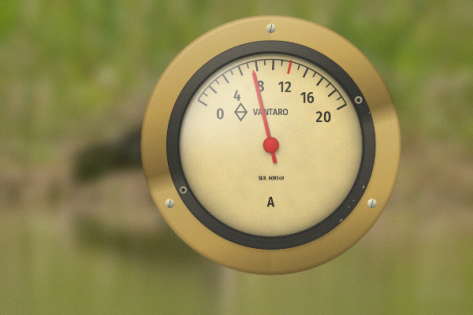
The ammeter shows 7.5A
